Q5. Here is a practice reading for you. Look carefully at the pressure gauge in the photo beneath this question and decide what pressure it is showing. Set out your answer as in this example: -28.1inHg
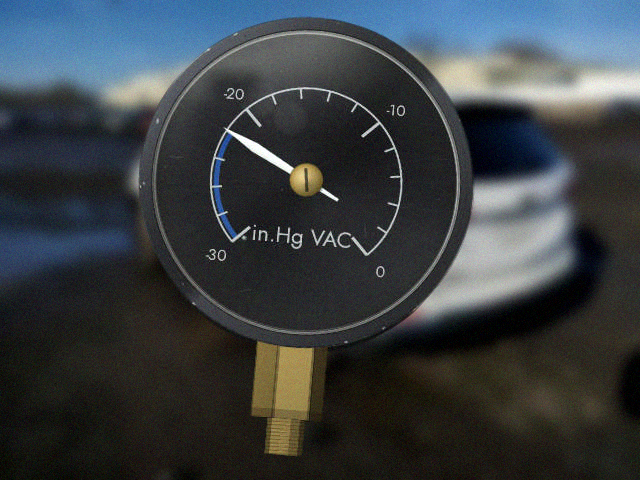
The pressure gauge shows -22inHg
